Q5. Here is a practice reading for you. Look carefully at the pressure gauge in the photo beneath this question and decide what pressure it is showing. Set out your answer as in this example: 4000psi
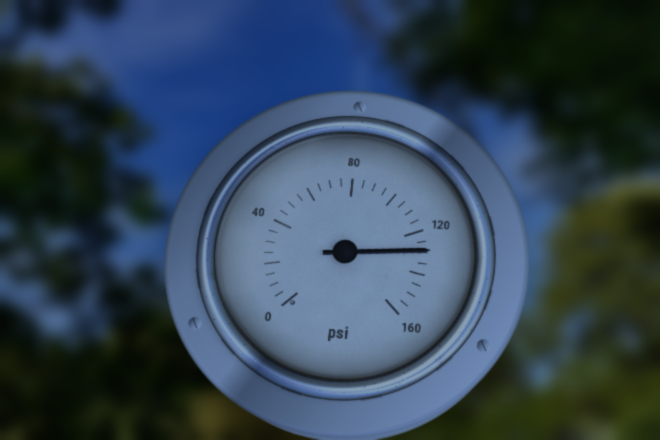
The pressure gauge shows 130psi
